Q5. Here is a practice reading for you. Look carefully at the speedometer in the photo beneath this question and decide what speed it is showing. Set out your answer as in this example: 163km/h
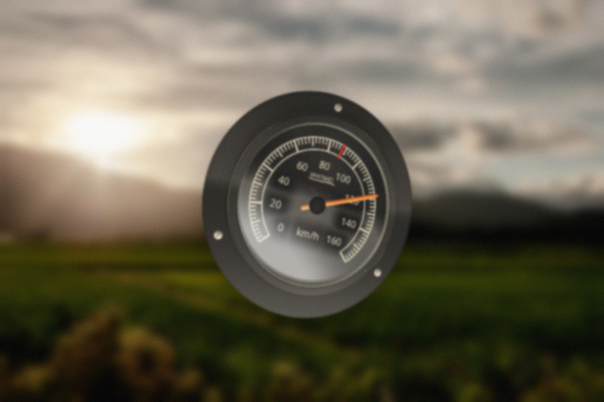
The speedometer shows 120km/h
